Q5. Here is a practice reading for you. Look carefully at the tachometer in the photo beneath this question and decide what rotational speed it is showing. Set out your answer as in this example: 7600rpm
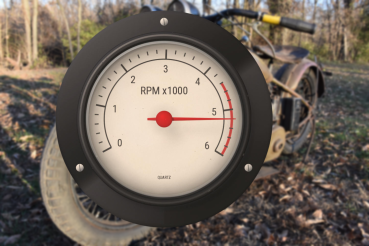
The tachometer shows 5200rpm
